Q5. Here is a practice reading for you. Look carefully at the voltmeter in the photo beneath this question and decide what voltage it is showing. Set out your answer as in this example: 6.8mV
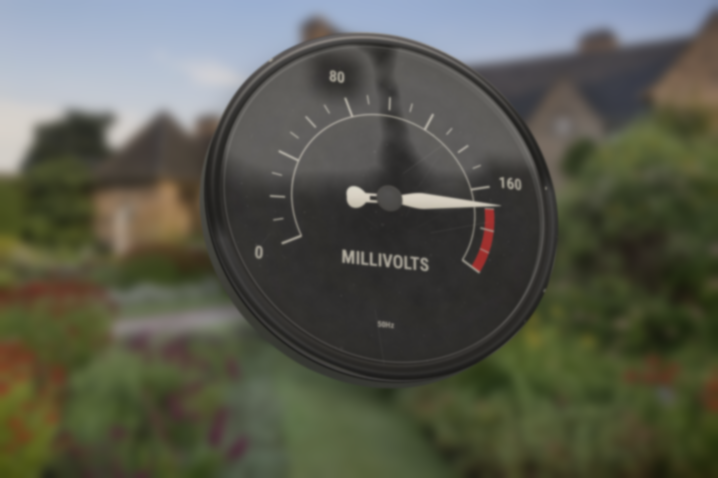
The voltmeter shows 170mV
